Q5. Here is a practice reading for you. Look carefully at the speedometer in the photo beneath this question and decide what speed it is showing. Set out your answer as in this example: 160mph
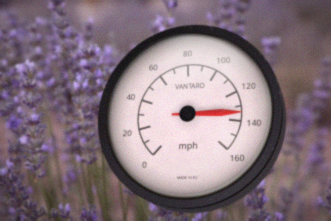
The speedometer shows 135mph
